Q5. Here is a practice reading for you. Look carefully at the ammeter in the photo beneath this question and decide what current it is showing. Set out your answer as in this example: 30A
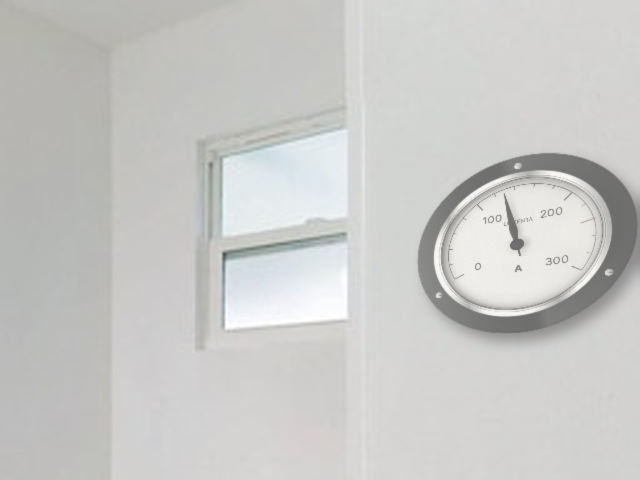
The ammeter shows 130A
